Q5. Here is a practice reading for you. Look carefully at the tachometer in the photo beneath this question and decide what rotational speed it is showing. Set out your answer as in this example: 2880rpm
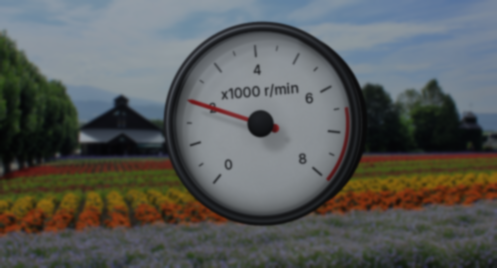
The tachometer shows 2000rpm
